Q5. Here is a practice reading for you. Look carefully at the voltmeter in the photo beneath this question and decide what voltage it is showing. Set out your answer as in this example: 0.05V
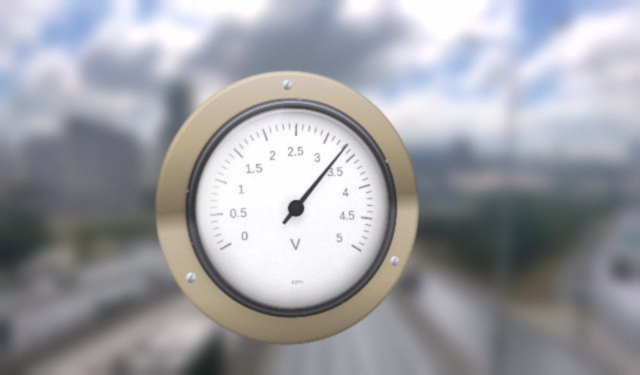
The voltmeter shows 3.3V
